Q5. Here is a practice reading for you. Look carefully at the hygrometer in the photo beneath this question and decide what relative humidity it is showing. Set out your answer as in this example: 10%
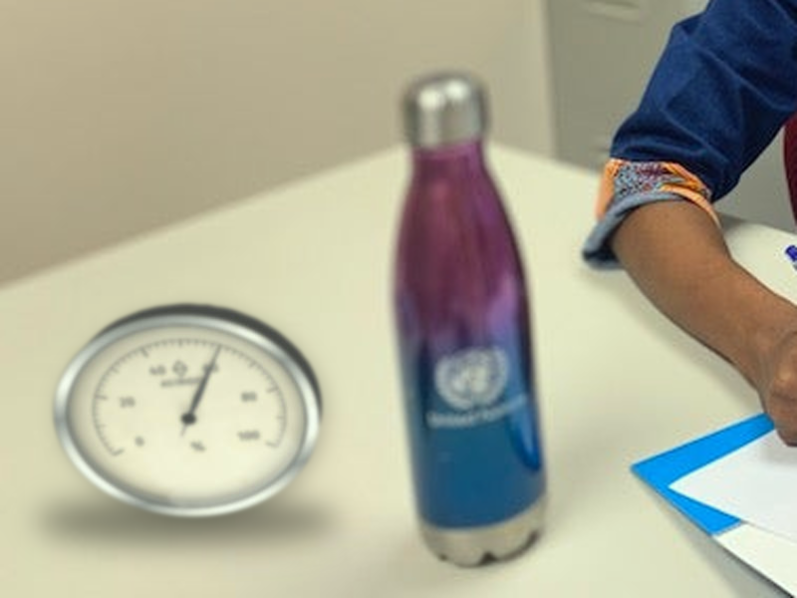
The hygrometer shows 60%
